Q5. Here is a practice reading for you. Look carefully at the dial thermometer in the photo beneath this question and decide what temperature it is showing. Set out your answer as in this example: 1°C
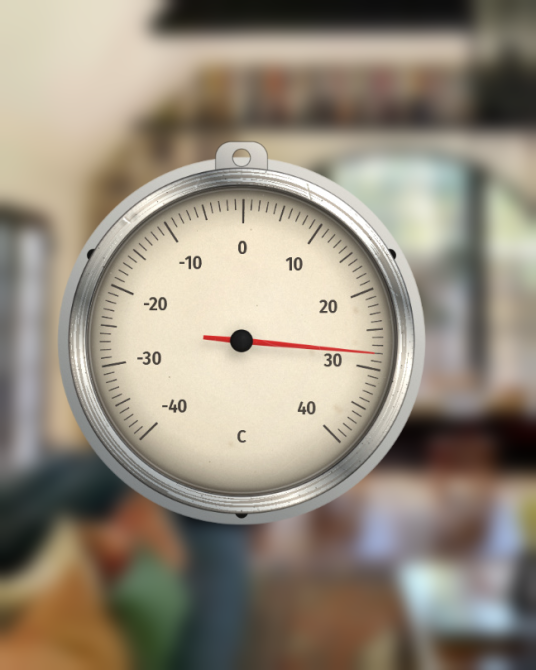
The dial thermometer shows 28°C
